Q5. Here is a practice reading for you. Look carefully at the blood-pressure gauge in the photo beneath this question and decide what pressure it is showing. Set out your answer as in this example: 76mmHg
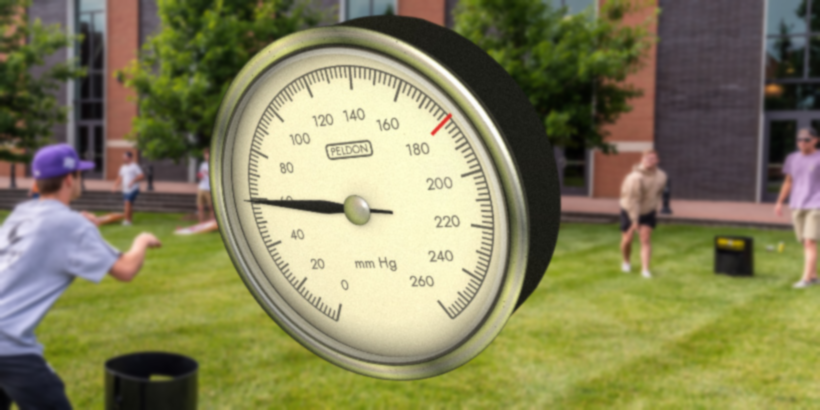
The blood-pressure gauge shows 60mmHg
